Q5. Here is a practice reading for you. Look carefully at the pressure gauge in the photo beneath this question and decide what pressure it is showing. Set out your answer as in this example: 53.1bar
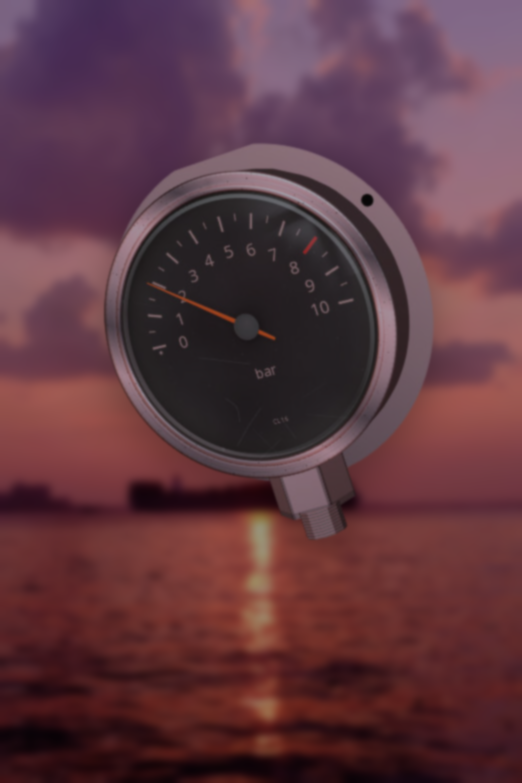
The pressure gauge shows 2bar
